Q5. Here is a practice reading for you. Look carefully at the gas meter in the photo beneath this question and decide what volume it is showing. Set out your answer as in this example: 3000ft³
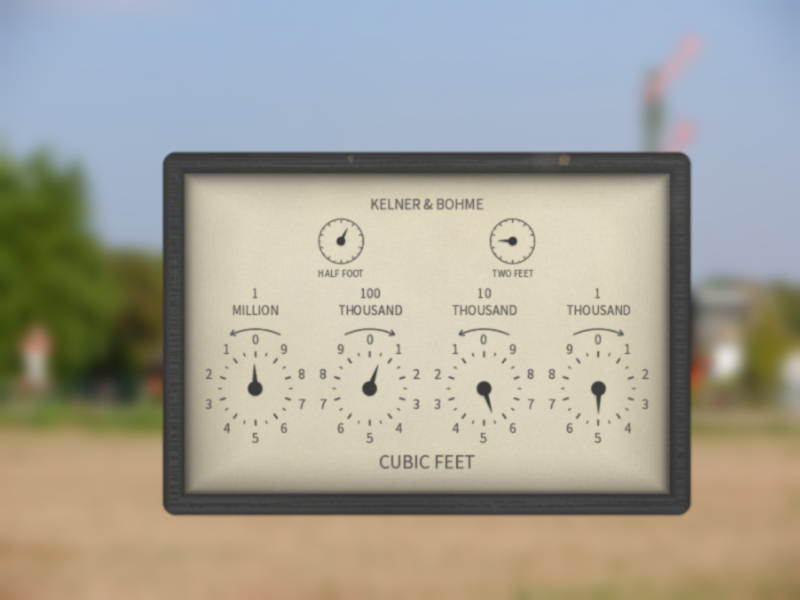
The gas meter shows 5500ft³
